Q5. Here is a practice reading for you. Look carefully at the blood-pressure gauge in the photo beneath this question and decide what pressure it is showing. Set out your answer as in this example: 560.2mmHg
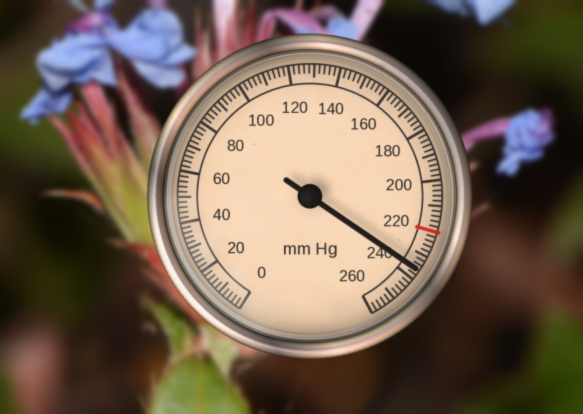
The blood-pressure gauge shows 236mmHg
